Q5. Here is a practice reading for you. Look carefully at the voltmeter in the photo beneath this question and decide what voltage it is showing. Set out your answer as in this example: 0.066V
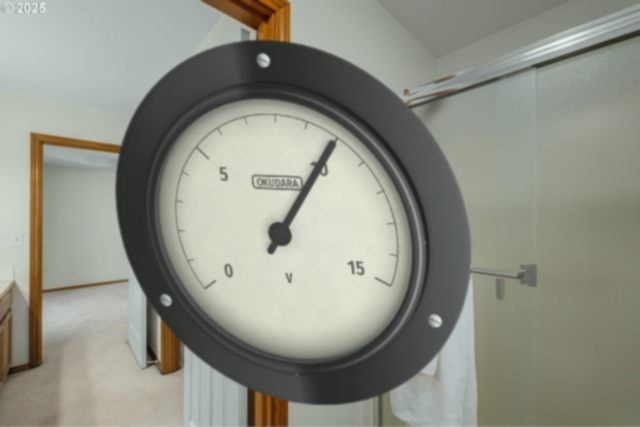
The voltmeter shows 10V
